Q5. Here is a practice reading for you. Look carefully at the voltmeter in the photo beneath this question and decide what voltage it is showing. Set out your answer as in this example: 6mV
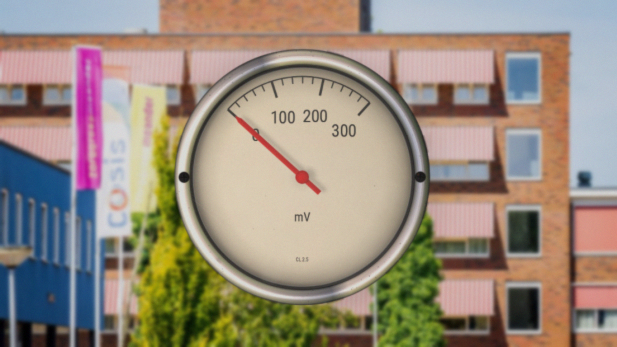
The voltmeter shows 0mV
